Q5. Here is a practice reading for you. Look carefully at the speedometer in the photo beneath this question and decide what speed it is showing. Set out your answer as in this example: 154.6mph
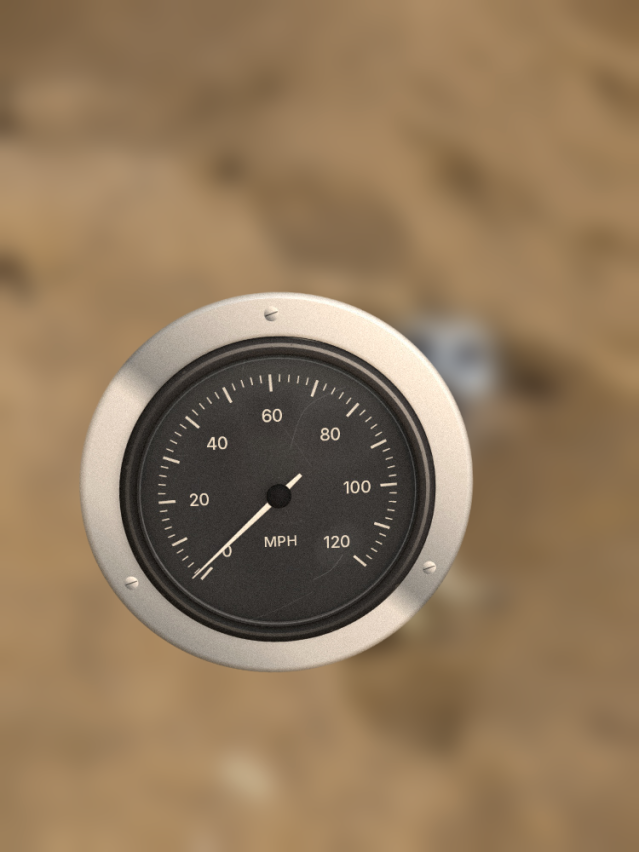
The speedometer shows 2mph
